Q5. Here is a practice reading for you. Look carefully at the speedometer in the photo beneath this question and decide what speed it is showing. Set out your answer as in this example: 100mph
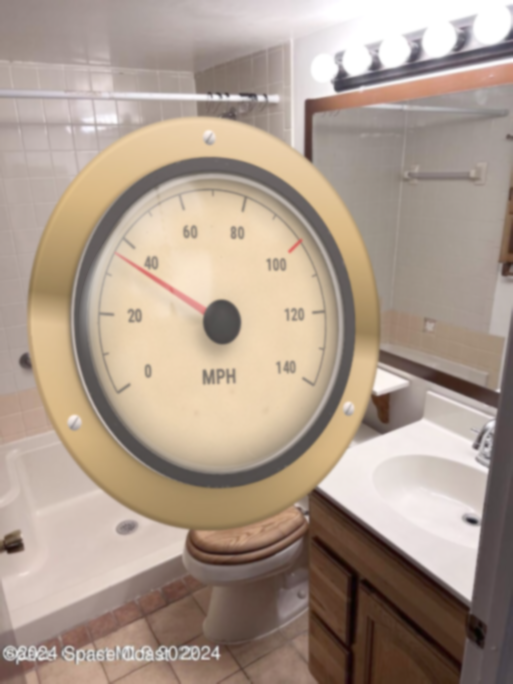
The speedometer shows 35mph
